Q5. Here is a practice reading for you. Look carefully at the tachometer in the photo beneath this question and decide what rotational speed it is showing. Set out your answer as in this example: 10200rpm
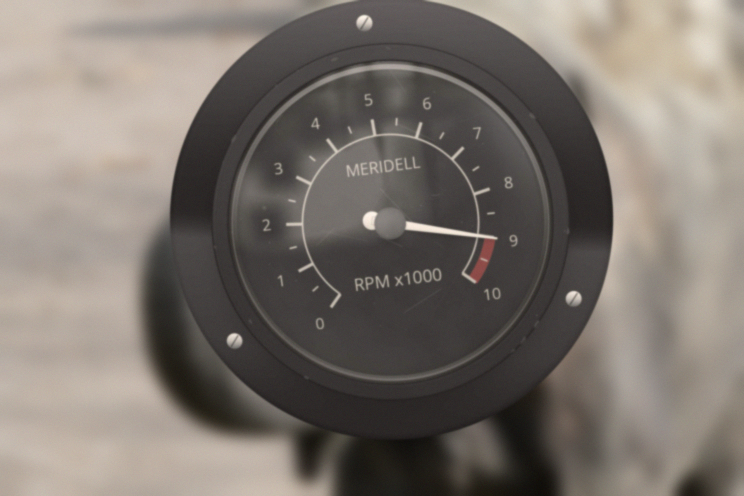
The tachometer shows 9000rpm
